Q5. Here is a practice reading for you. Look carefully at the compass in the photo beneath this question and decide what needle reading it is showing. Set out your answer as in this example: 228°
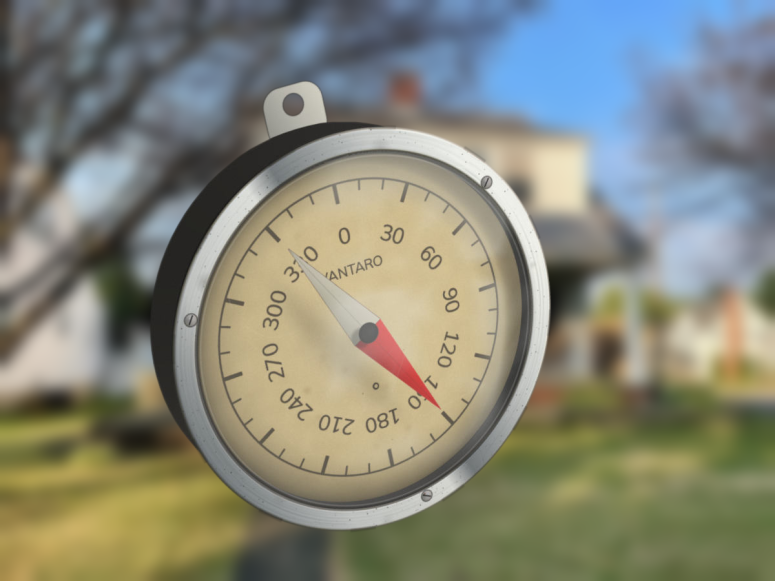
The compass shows 150°
